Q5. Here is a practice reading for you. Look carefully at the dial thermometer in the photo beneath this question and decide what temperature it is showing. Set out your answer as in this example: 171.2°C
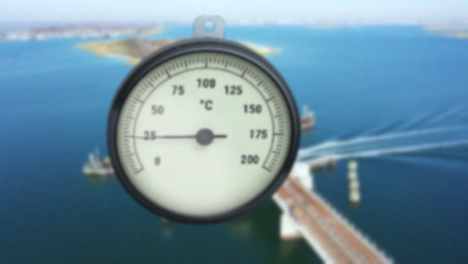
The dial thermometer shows 25°C
